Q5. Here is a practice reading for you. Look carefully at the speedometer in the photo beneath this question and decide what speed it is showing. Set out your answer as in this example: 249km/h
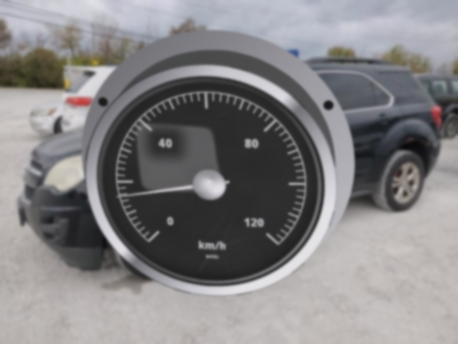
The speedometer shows 16km/h
